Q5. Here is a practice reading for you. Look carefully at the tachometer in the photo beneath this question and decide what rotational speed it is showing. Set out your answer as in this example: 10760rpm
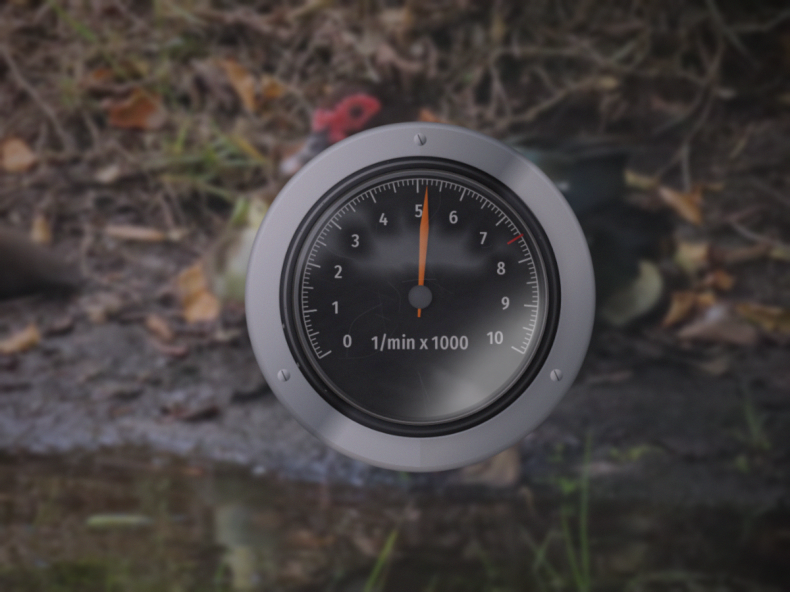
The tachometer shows 5200rpm
